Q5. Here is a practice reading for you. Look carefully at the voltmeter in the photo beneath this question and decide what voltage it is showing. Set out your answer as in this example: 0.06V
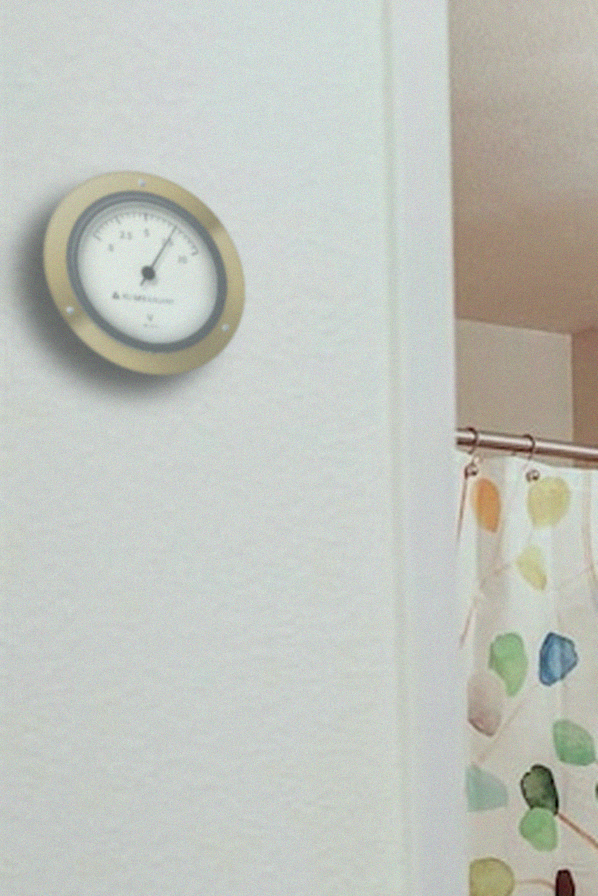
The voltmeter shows 7.5V
